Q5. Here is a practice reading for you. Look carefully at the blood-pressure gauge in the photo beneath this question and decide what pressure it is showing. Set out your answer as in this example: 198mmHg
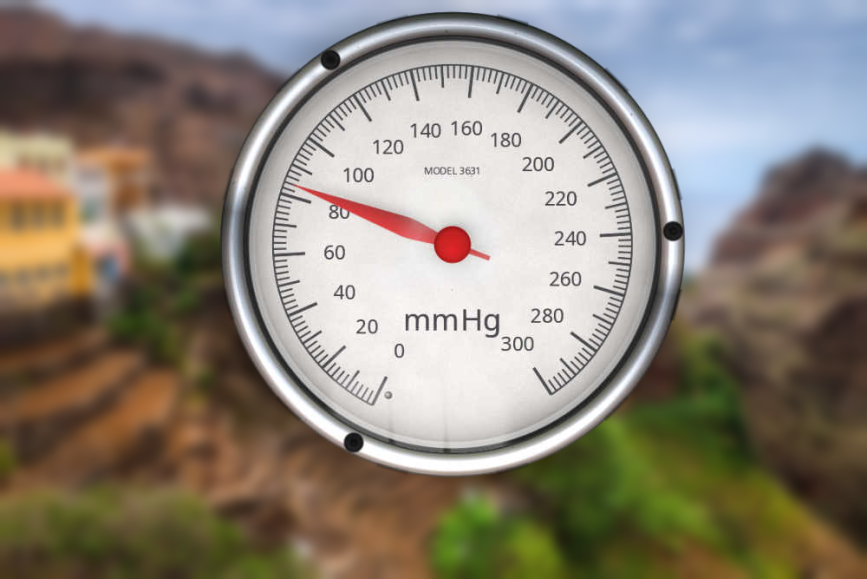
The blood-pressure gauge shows 84mmHg
